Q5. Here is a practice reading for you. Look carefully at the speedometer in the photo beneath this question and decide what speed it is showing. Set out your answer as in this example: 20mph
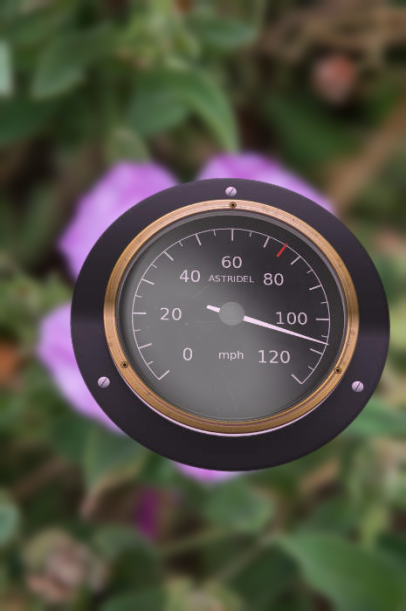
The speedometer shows 107.5mph
